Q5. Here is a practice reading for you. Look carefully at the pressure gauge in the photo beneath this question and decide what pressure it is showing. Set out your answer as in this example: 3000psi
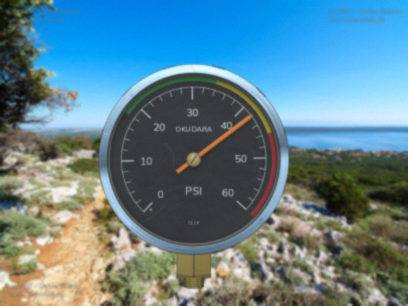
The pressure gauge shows 42psi
